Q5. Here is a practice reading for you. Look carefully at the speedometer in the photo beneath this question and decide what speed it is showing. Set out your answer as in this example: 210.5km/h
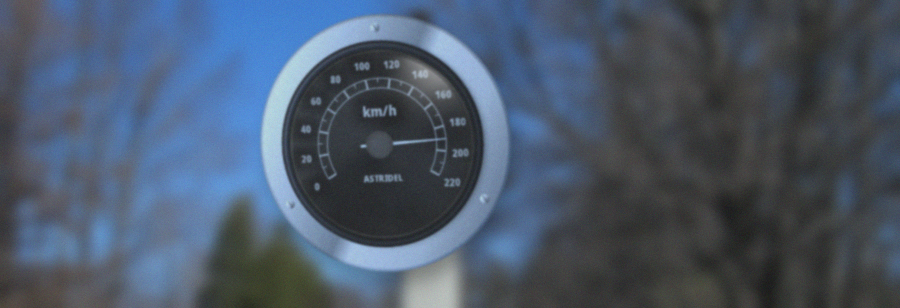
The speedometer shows 190km/h
